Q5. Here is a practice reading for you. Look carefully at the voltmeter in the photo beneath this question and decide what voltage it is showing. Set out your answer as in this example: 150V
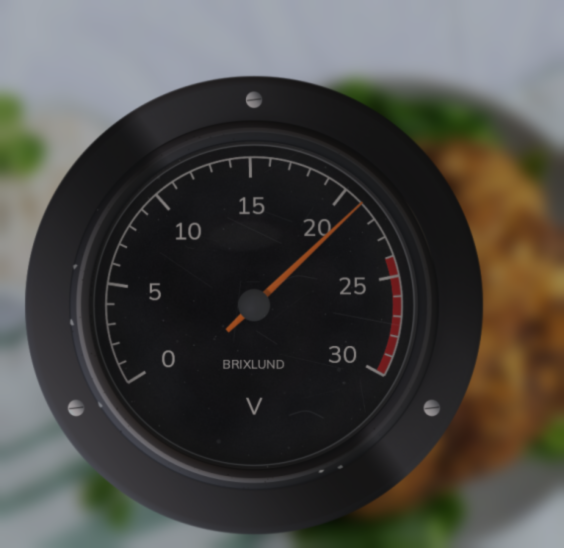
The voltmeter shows 21V
